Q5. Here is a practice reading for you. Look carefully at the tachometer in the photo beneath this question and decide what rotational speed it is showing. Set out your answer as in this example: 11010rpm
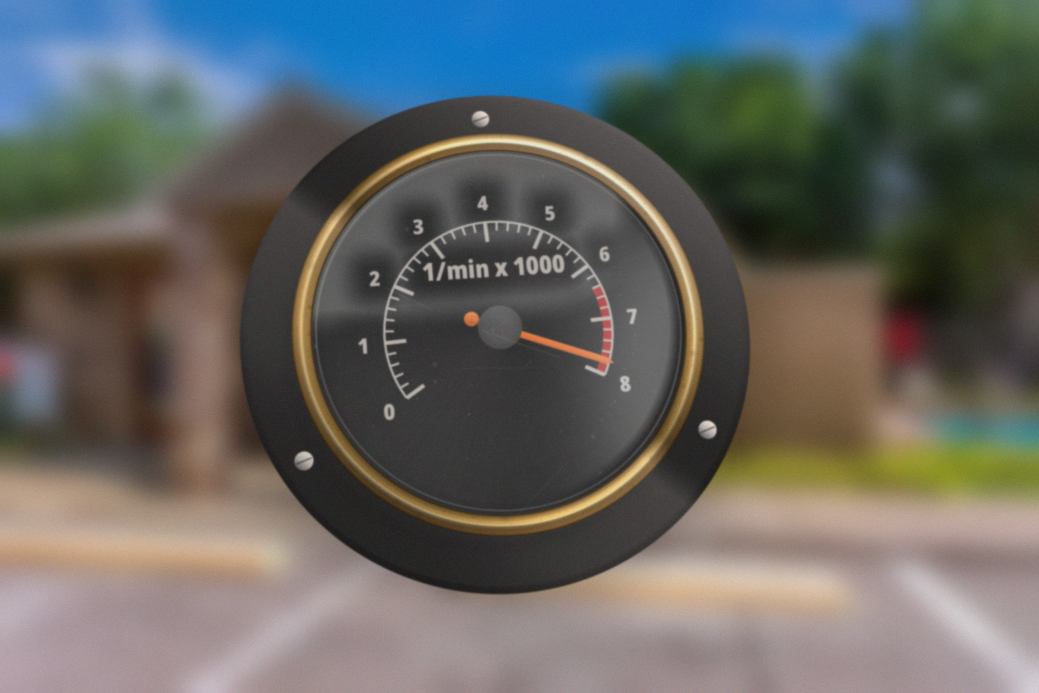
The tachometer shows 7800rpm
